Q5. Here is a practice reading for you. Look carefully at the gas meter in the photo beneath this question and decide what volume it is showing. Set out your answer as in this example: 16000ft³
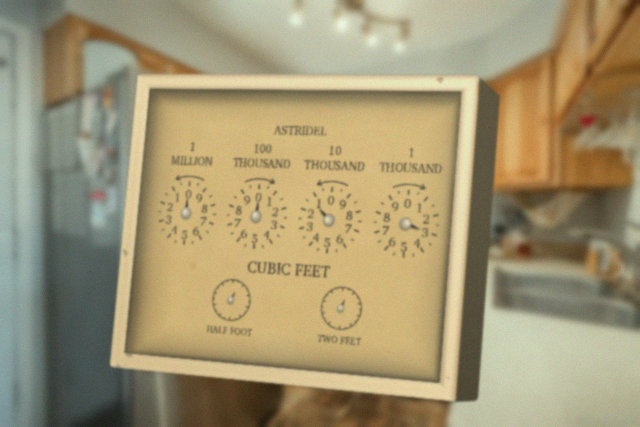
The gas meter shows 1300ft³
